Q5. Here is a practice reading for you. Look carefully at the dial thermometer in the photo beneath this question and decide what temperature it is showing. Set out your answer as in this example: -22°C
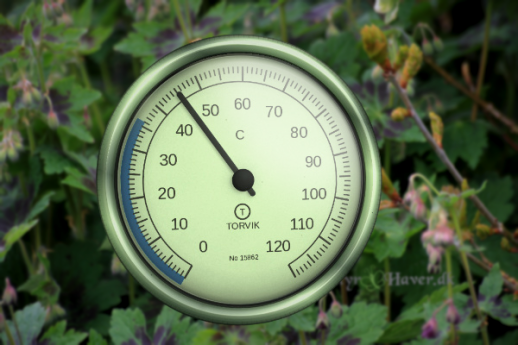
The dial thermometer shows 45°C
